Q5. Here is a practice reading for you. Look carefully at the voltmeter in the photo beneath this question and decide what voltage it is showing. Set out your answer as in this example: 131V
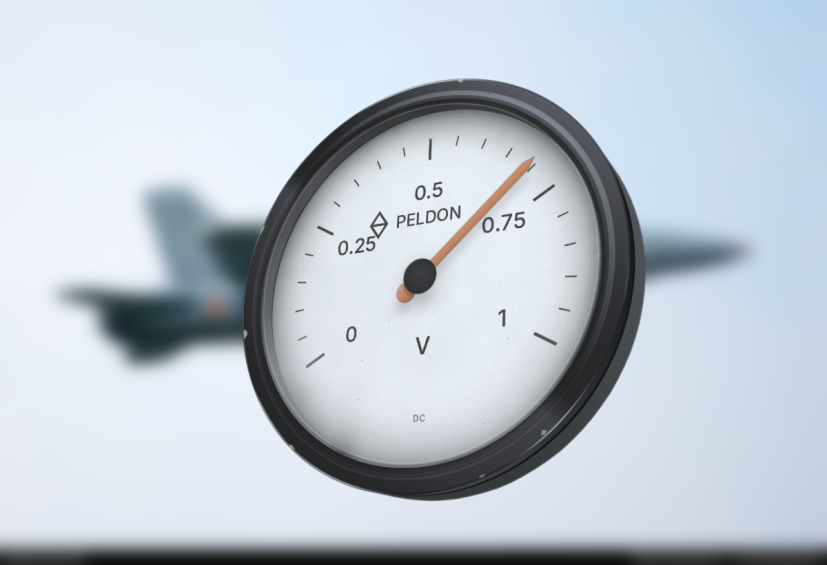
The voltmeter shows 0.7V
